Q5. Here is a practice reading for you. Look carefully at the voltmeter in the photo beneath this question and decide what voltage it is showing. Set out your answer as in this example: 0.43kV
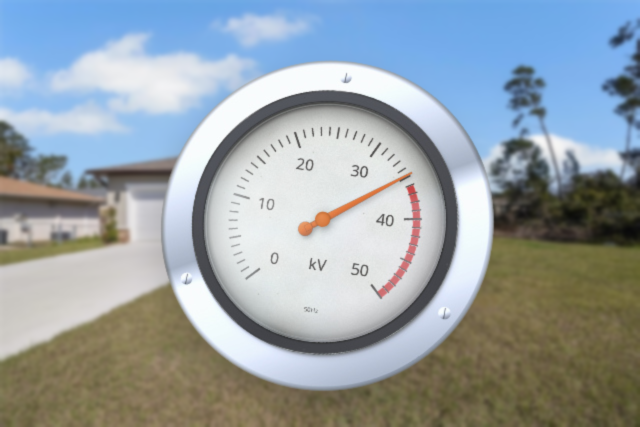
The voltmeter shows 35kV
